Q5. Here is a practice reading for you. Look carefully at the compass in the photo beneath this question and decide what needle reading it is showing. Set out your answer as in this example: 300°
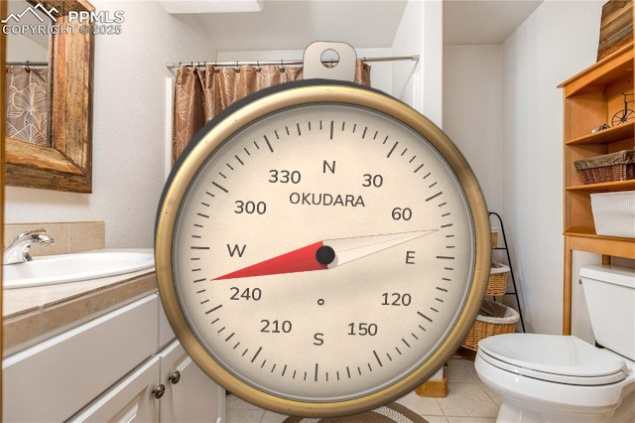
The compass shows 255°
